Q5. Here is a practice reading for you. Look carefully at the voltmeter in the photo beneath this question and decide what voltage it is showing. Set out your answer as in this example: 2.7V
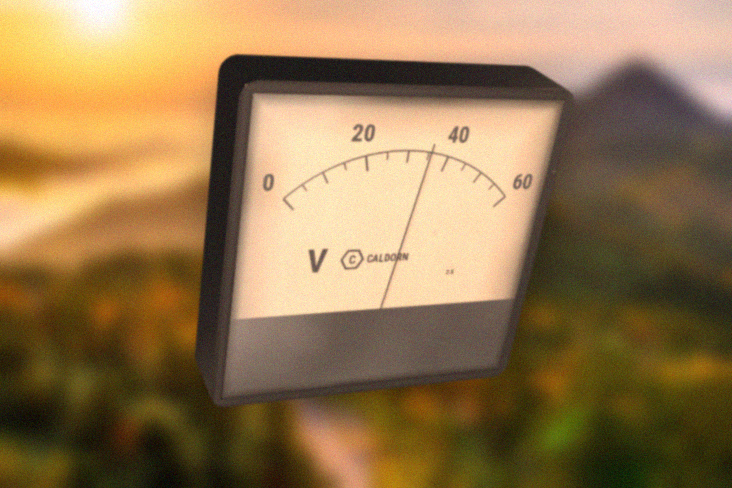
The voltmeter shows 35V
